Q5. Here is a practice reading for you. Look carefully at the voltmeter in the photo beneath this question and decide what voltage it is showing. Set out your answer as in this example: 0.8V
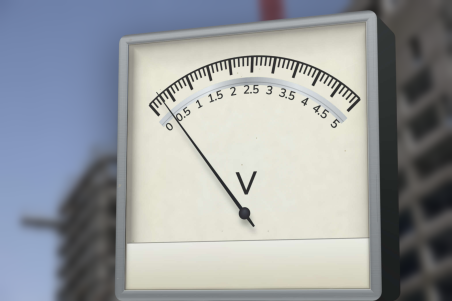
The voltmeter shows 0.3V
